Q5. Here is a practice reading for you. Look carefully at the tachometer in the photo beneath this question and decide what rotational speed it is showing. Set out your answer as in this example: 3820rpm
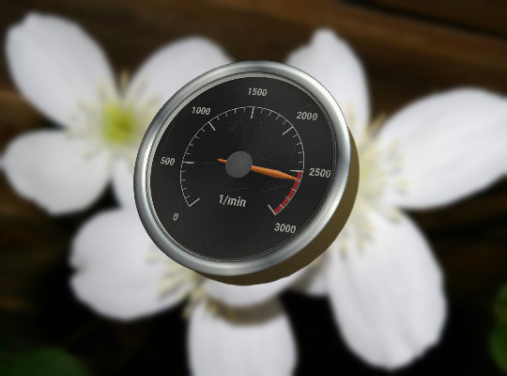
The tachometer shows 2600rpm
